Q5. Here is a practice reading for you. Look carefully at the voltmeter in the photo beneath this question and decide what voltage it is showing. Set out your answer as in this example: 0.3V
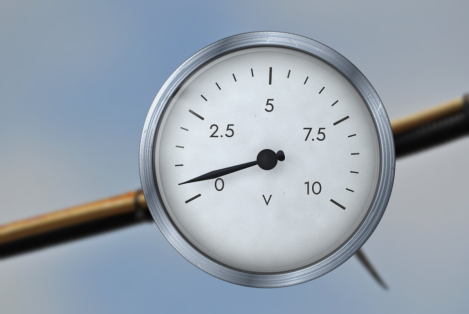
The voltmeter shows 0.5V
